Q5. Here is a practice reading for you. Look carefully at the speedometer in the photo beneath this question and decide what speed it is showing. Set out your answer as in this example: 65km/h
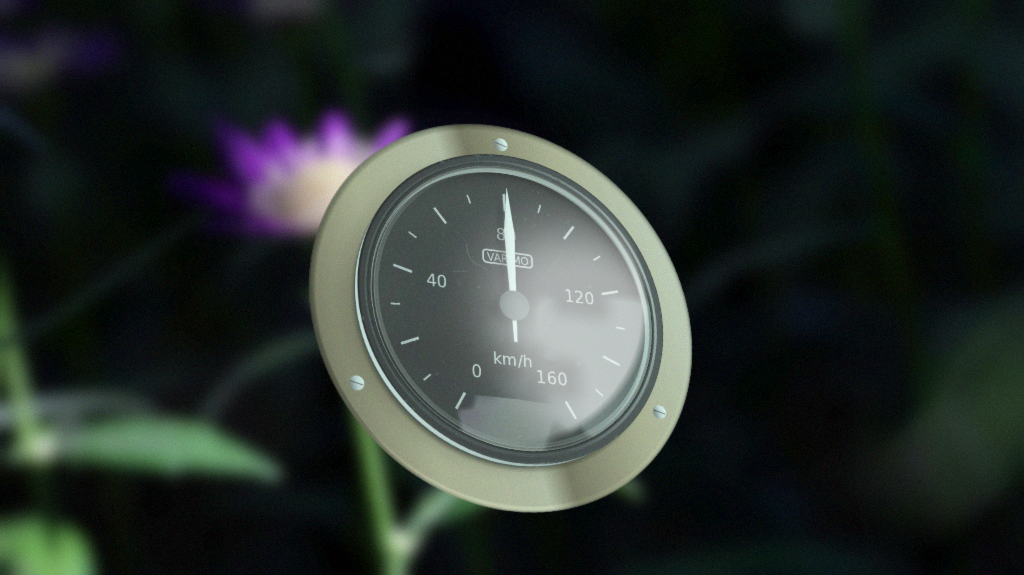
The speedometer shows 80km/h
